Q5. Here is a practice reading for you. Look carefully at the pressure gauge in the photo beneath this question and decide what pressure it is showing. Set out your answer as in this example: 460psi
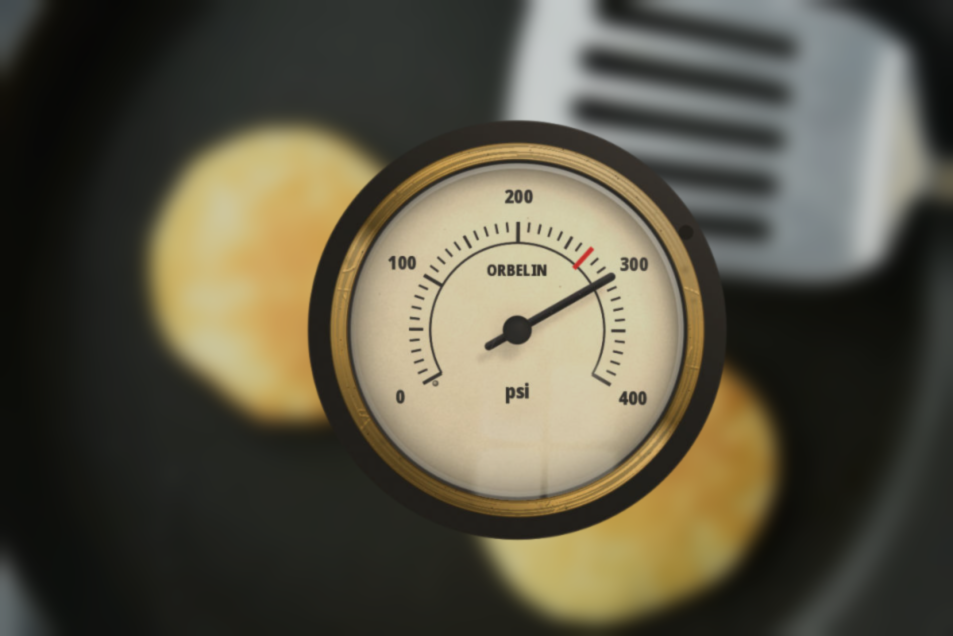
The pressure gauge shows 300psi
